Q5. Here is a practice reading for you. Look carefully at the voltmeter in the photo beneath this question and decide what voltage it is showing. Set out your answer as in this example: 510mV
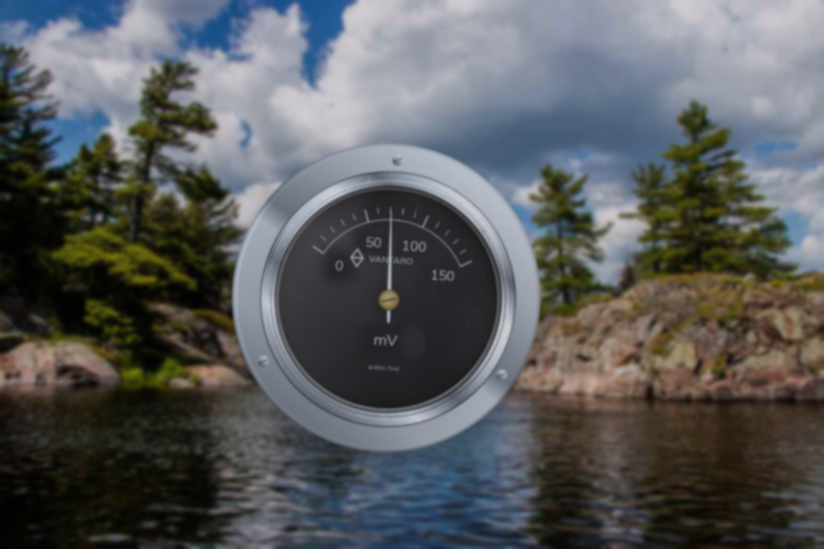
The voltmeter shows 70mV
